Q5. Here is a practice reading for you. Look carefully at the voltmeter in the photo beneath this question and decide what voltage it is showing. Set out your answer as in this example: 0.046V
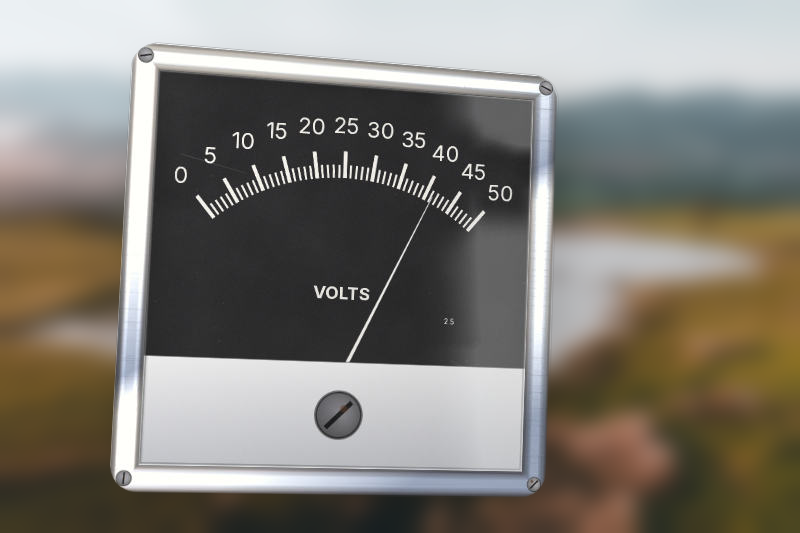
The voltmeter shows 41V
